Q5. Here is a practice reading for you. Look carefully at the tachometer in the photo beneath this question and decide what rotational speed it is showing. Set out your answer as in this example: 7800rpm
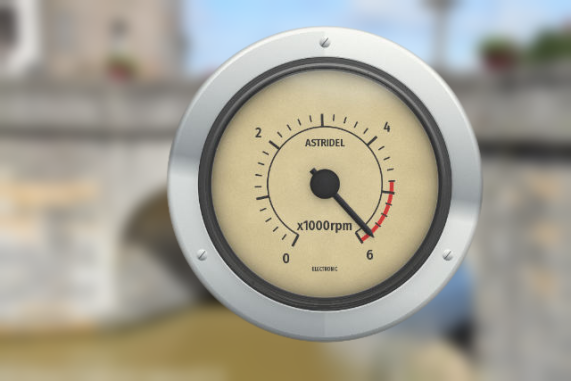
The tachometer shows 5800rpm
